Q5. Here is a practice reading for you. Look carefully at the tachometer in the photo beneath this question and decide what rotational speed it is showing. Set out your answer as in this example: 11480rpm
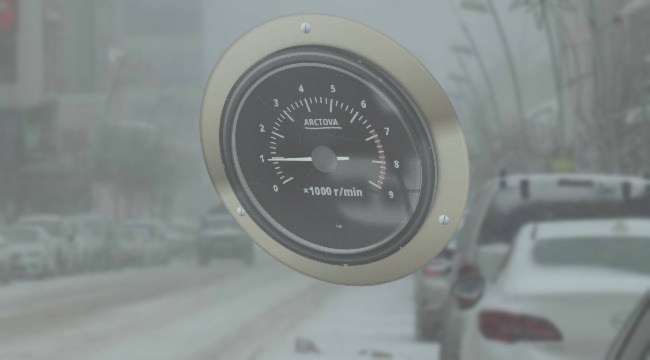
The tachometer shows 1000rpm
